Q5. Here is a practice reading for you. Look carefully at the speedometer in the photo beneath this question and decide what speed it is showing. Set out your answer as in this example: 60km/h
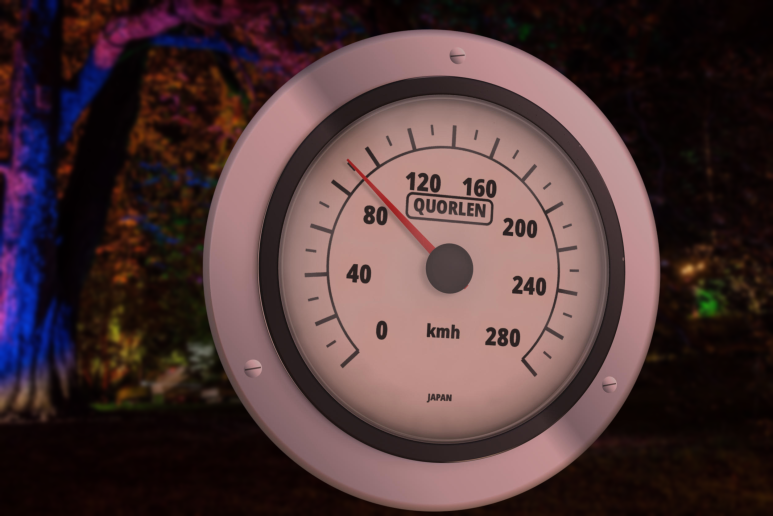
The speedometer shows 90km/h
